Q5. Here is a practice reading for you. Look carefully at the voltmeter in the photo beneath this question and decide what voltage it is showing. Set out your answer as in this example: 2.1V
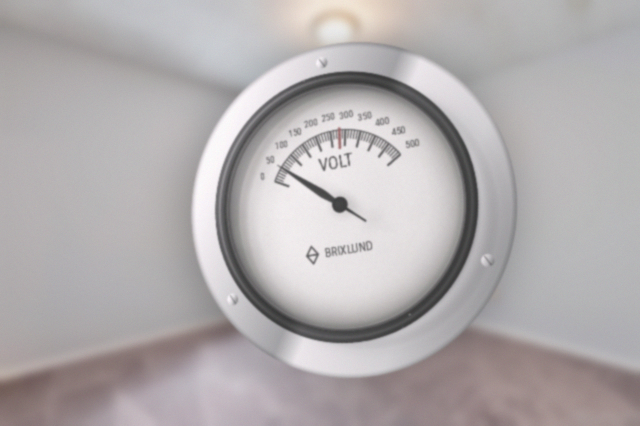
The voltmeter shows 50V
